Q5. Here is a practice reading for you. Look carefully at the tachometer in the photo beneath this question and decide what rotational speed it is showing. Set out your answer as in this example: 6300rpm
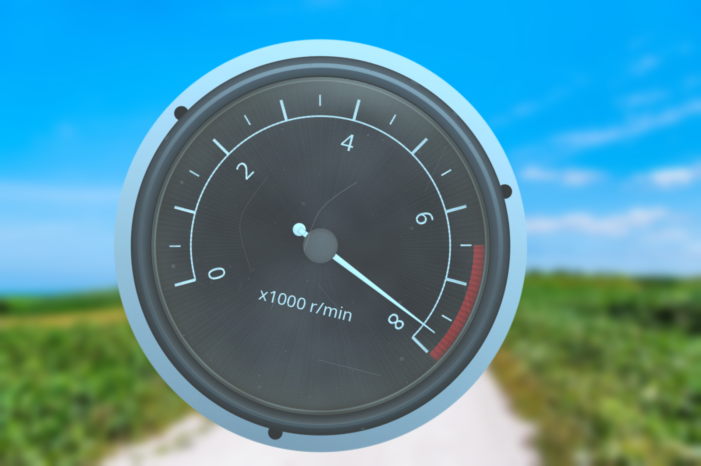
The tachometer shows 7750rpm
